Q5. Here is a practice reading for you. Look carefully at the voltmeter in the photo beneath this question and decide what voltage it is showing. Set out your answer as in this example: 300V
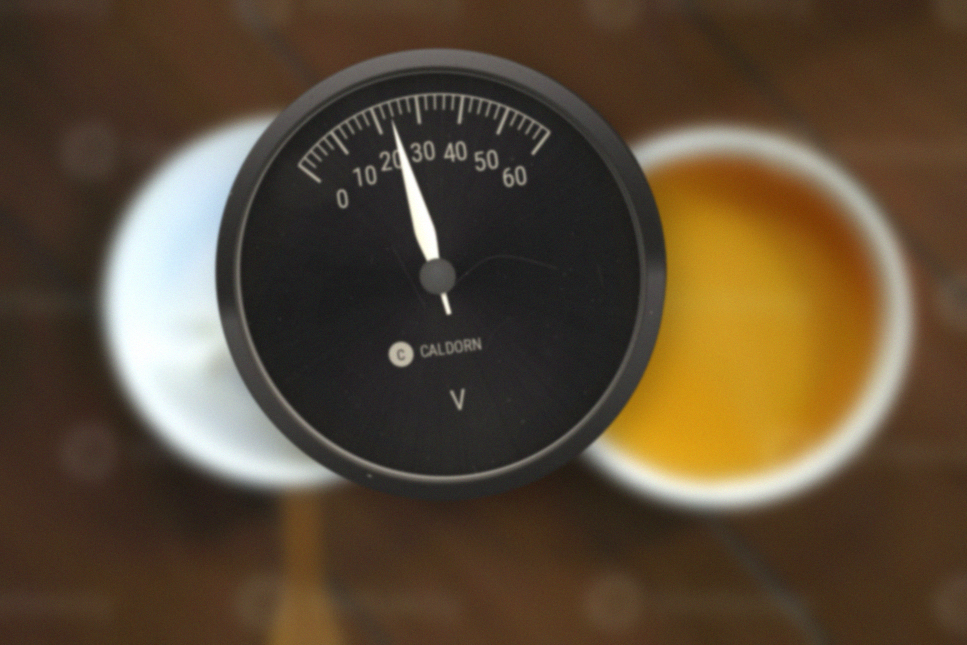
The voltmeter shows 24V
